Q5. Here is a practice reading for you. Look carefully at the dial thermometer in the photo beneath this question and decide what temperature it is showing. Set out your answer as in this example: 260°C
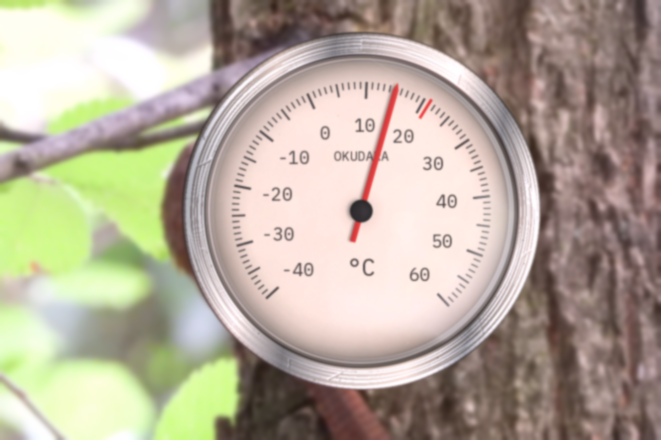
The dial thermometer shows 15°C
